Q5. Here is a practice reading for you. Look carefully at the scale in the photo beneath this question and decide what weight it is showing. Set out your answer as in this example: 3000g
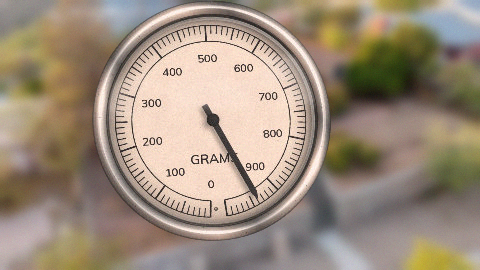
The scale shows 940g
